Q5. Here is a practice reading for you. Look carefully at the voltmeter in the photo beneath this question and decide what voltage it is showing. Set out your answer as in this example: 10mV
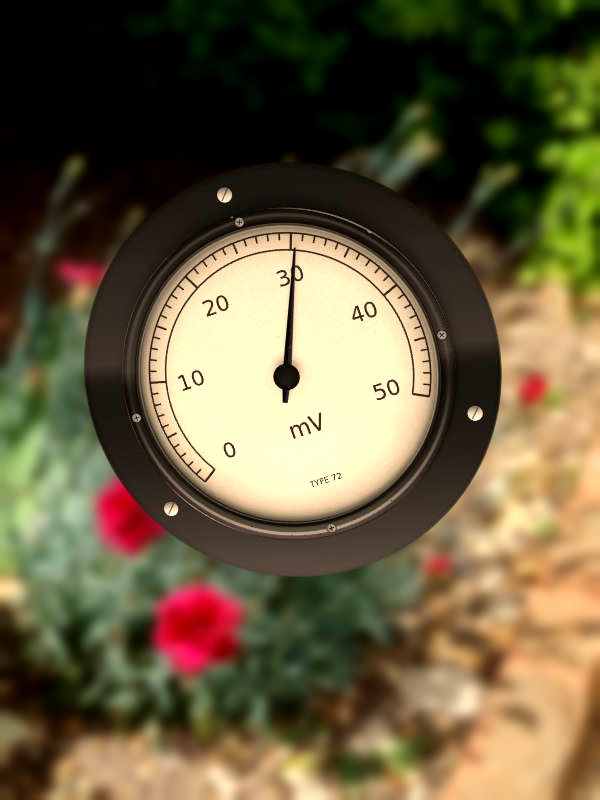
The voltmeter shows 30.5mV
